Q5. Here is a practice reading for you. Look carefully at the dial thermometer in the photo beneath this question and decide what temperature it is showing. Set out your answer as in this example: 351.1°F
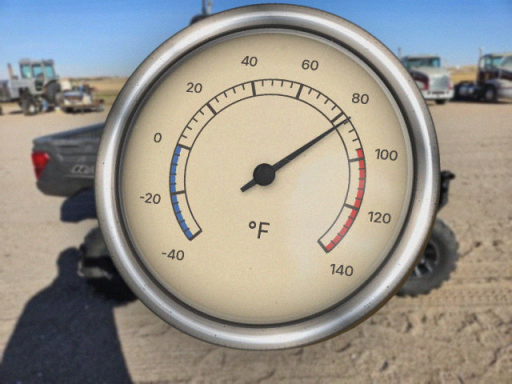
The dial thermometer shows 84°F
